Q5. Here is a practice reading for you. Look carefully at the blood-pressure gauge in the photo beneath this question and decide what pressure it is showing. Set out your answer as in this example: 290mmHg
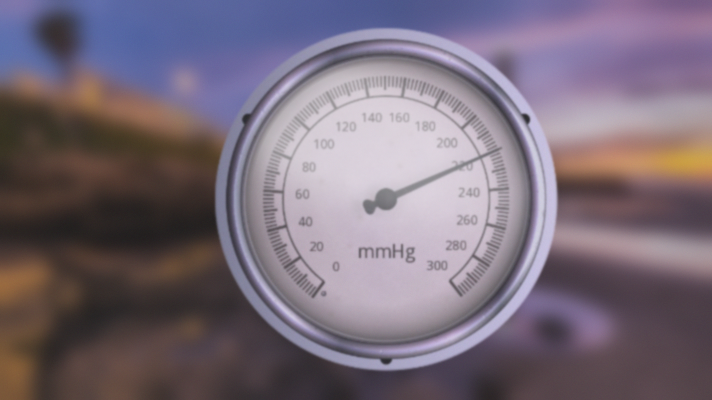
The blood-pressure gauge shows 220mmHg
